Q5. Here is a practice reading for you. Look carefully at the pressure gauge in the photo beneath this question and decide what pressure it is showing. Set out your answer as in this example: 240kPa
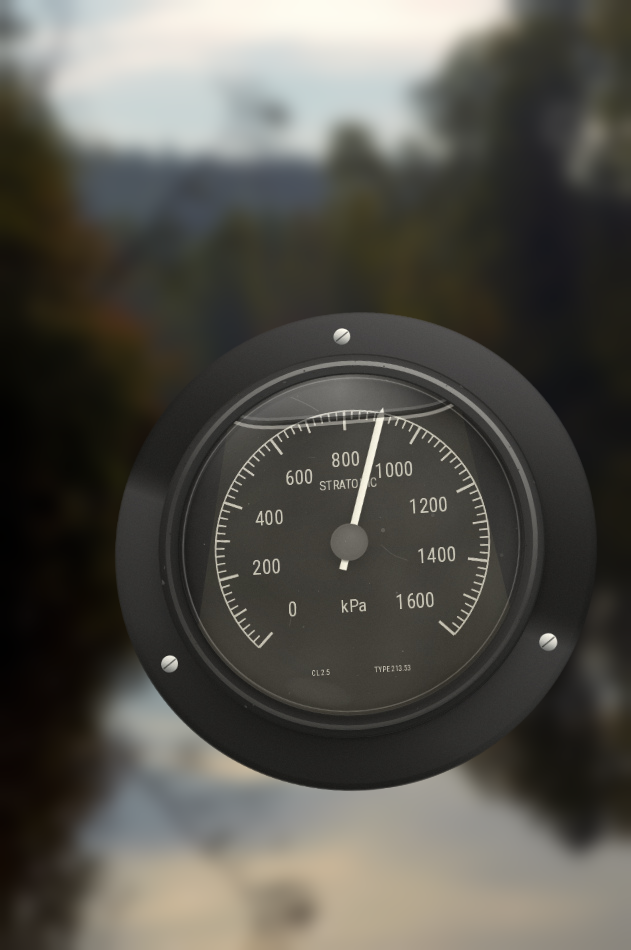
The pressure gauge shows 900kPa
